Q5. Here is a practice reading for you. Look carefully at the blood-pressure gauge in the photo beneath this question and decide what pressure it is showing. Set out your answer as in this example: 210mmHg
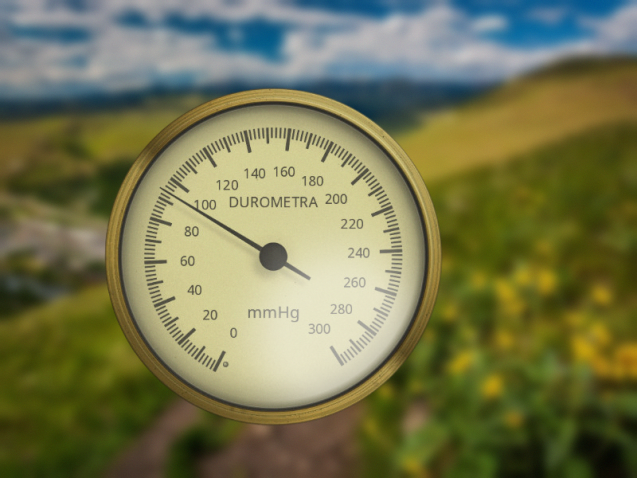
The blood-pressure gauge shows 94mmHg
